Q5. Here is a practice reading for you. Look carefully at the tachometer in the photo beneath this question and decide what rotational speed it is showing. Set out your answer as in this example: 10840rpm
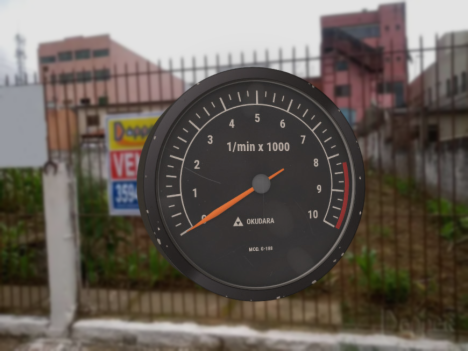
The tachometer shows 0rpm
